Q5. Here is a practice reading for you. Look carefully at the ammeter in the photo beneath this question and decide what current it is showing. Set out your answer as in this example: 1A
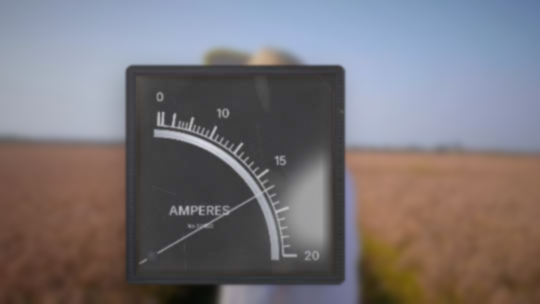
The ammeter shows 16A
